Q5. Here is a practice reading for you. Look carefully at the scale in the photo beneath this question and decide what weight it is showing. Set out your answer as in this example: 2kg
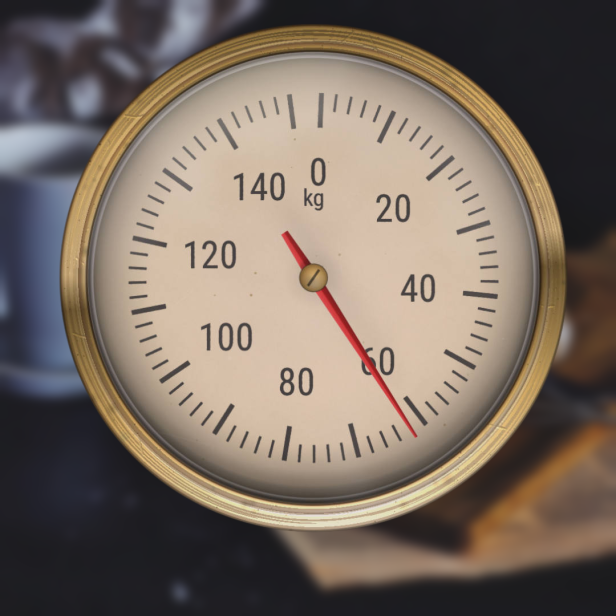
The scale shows 62kg
